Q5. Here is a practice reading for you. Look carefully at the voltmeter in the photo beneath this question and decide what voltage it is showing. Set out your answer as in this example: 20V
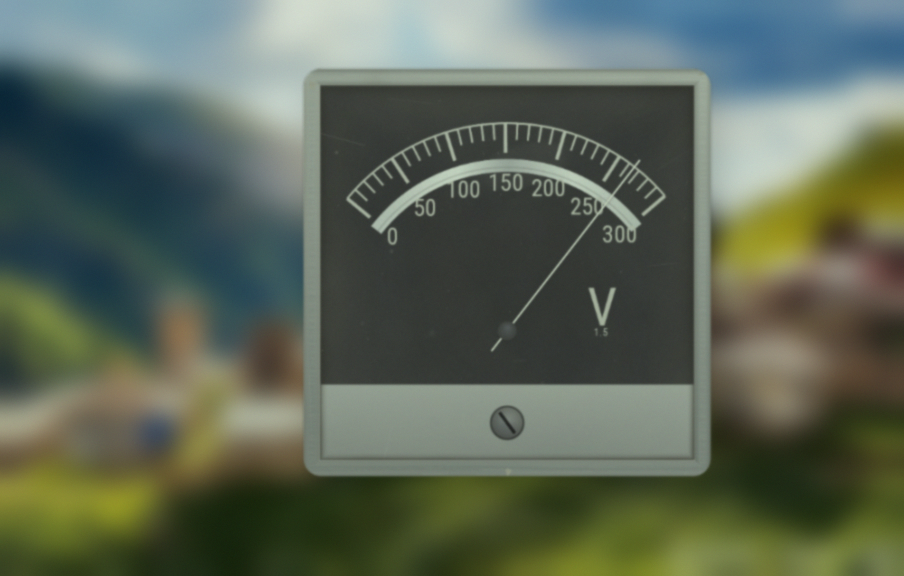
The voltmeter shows 265V
